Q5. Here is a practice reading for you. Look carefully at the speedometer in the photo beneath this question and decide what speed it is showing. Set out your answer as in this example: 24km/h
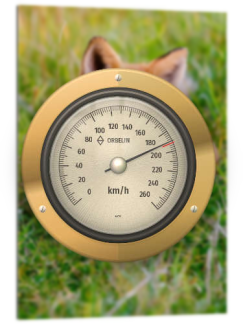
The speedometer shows 190km/h
